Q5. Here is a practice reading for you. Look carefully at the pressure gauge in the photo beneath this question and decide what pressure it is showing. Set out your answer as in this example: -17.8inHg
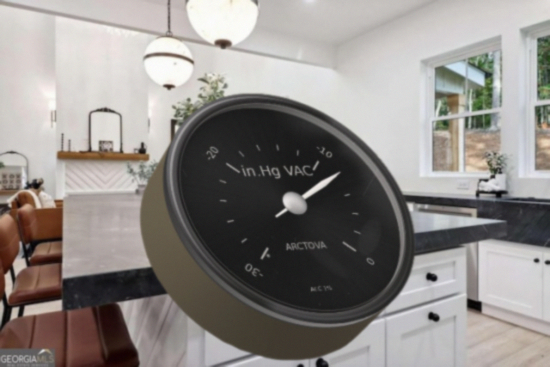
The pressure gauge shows -8inHg
